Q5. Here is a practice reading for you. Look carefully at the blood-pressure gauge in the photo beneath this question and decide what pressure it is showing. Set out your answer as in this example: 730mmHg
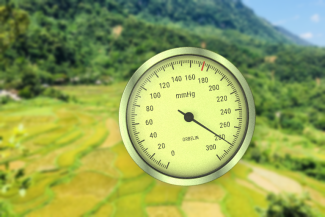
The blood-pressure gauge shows 280mmHg
